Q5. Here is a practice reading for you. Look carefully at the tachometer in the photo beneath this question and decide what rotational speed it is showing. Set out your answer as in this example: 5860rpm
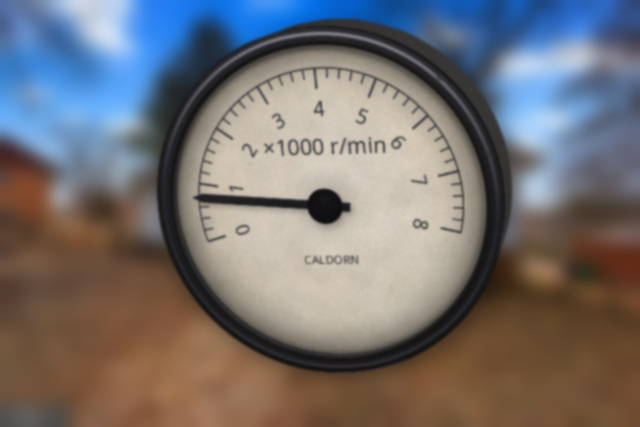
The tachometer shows 800rpm
